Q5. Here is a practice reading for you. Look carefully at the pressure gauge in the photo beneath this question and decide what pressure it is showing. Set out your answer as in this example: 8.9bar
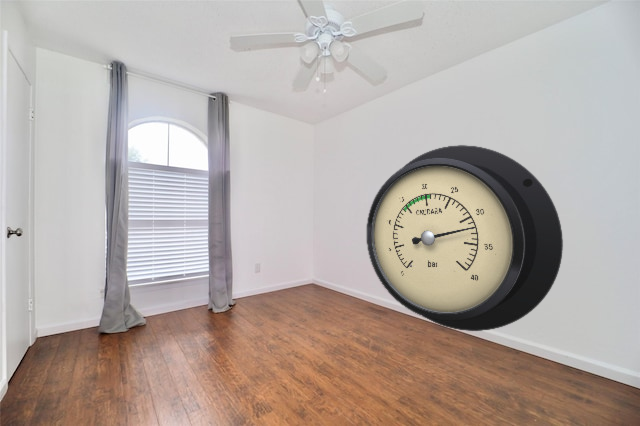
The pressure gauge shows 32bar
